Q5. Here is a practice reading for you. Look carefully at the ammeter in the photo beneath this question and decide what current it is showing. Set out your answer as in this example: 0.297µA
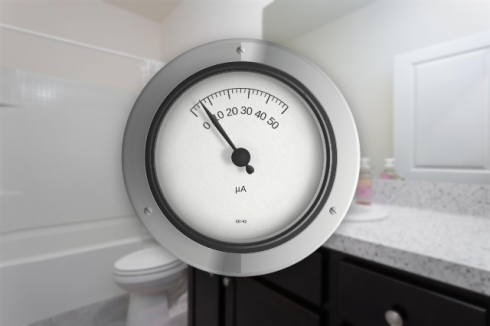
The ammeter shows 6µA
